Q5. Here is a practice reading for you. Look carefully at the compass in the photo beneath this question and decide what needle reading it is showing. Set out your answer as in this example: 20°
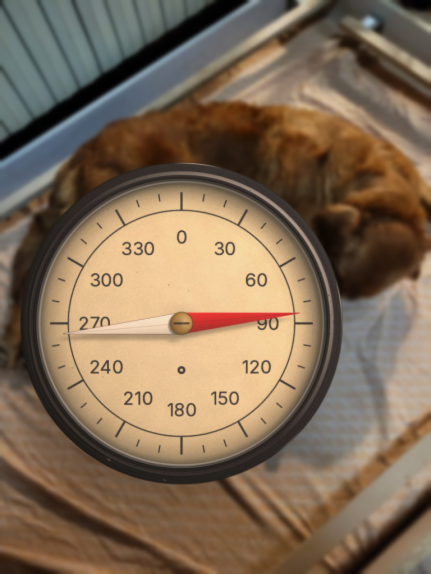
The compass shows 85°
